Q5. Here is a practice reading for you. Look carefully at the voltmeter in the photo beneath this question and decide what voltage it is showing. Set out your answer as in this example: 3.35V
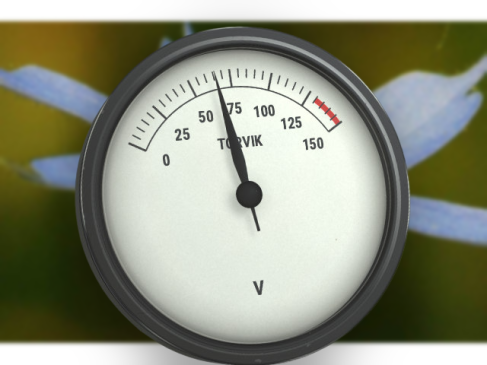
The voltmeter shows 65V
